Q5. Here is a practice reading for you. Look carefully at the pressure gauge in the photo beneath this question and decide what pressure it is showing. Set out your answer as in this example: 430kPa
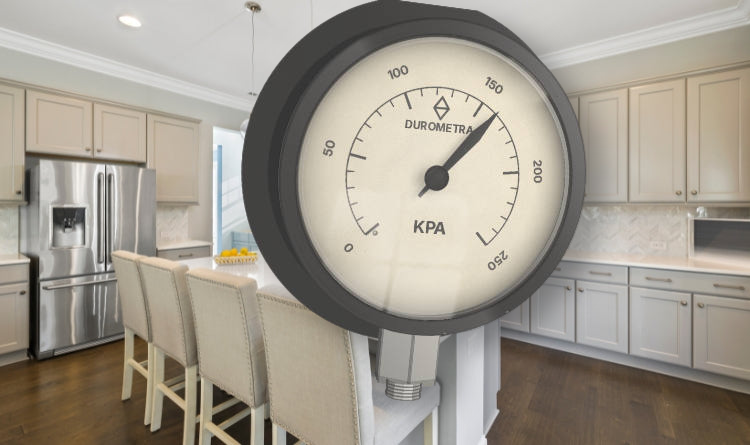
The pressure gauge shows 160kPa
